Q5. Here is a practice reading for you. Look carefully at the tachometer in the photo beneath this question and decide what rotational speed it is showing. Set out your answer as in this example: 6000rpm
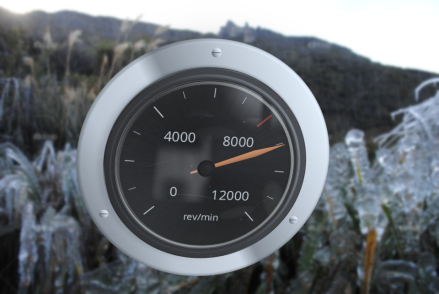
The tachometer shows 9000rpm
